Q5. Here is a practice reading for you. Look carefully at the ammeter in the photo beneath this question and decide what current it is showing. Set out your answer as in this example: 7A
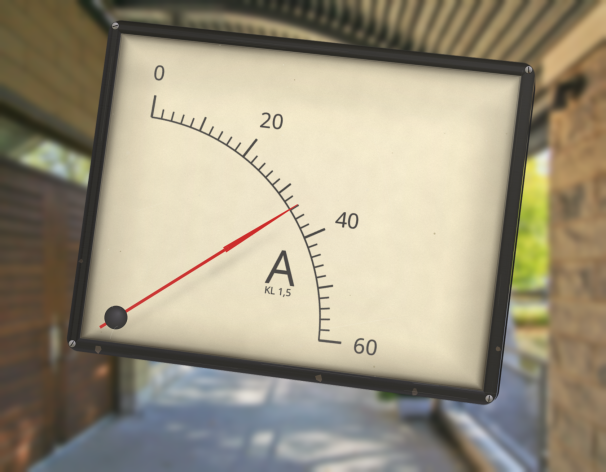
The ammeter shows 34A
